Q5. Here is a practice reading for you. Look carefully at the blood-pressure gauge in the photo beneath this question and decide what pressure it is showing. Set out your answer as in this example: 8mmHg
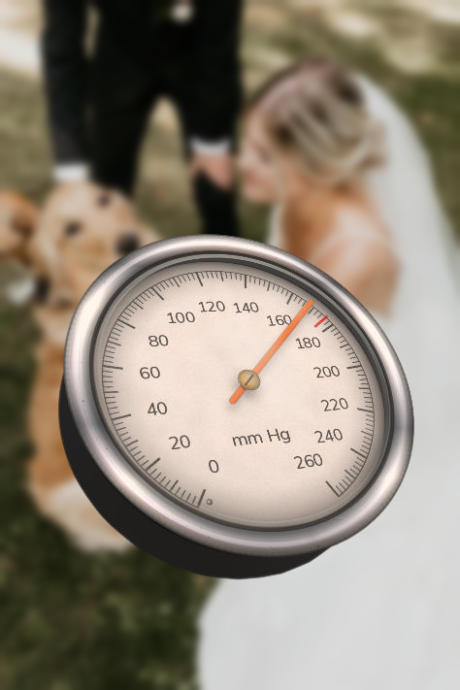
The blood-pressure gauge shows 168mmHg
